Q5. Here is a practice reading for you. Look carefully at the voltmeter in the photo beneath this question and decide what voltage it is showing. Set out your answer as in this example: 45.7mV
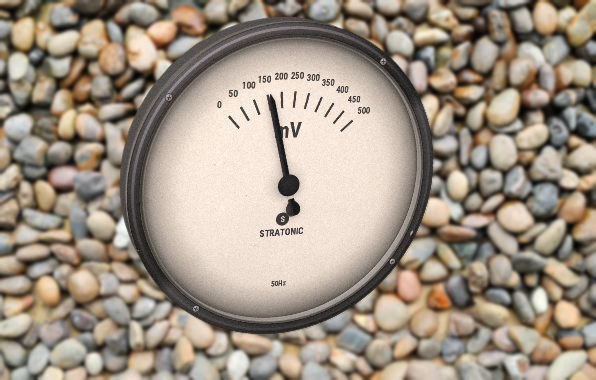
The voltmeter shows 150mV
